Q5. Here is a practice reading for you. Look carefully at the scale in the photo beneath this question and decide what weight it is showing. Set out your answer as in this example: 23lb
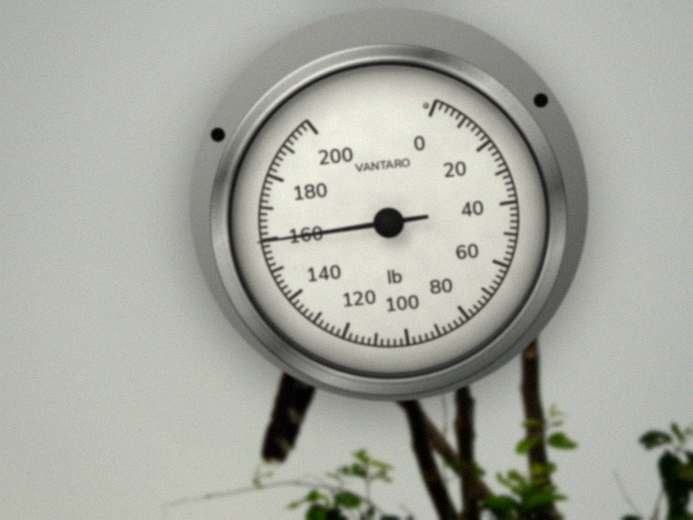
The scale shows 160lb
